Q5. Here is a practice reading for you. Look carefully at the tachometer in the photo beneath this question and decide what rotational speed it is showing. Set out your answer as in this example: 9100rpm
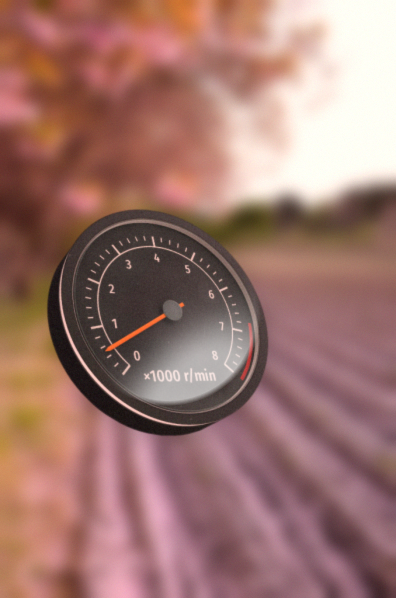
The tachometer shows 500rpm
